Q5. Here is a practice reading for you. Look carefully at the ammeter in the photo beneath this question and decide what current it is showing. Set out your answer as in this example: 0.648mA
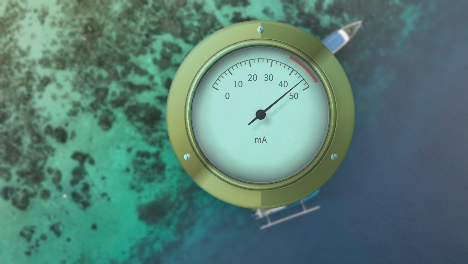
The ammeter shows 46mA
